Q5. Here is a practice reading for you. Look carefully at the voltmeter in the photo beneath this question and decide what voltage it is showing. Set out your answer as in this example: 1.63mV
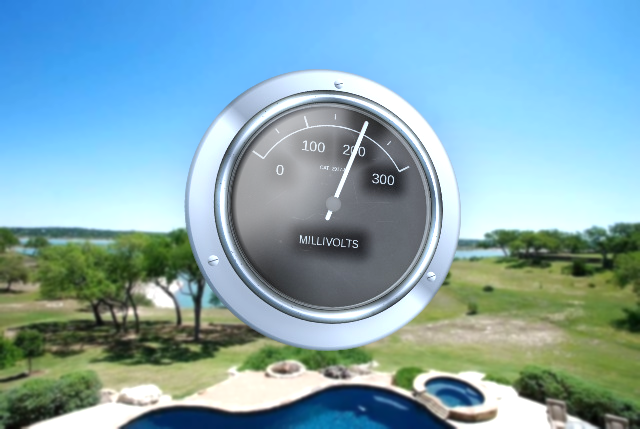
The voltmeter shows 200mV
